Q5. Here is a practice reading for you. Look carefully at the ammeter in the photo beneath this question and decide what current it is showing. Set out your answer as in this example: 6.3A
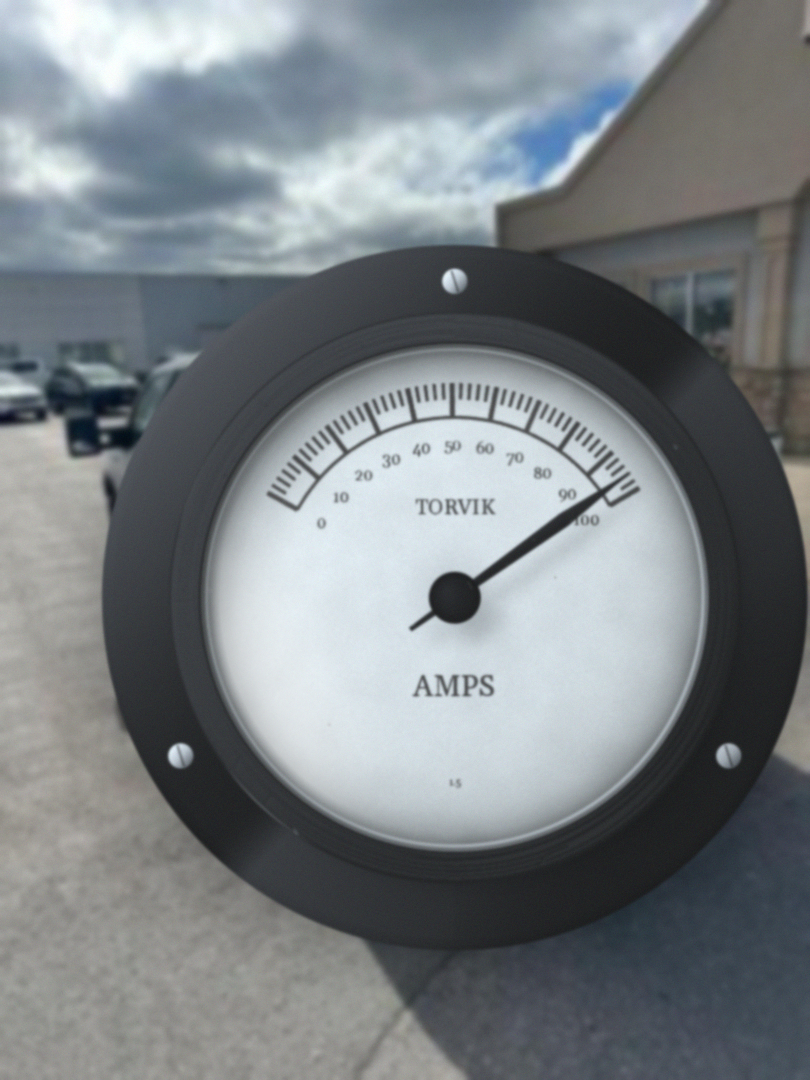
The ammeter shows 96A
